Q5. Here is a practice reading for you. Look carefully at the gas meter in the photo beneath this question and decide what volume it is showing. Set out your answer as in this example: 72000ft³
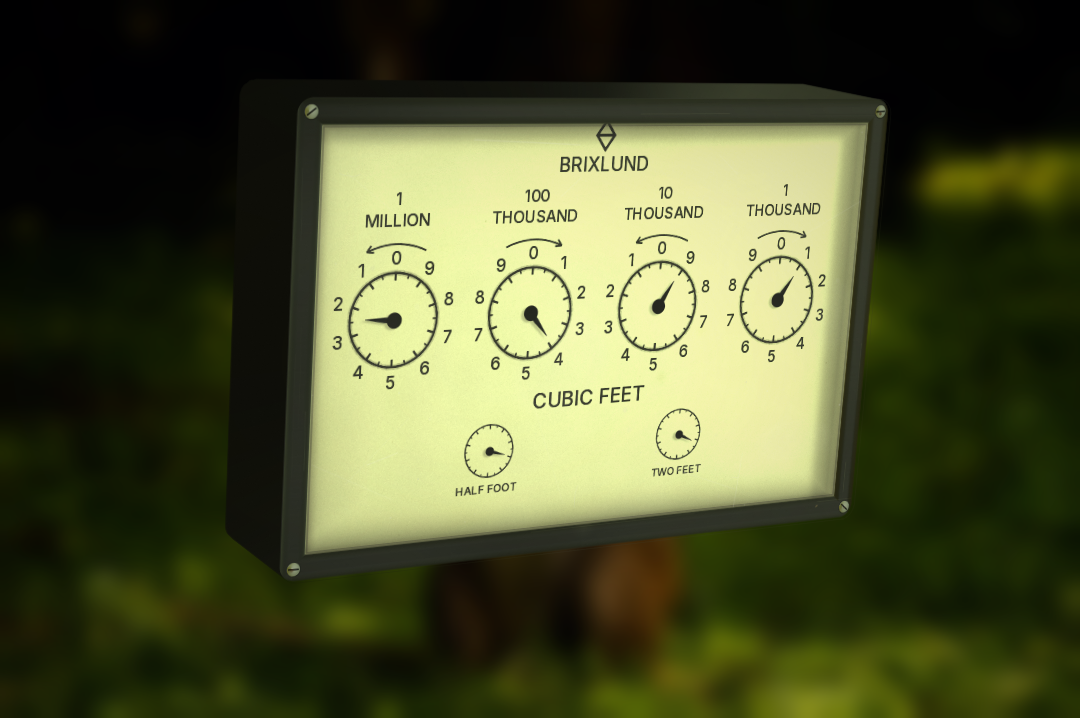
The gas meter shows 239100ft³
